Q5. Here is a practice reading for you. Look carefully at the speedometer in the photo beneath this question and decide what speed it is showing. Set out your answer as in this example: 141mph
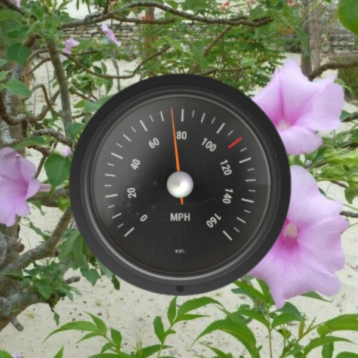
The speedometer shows 75mph
